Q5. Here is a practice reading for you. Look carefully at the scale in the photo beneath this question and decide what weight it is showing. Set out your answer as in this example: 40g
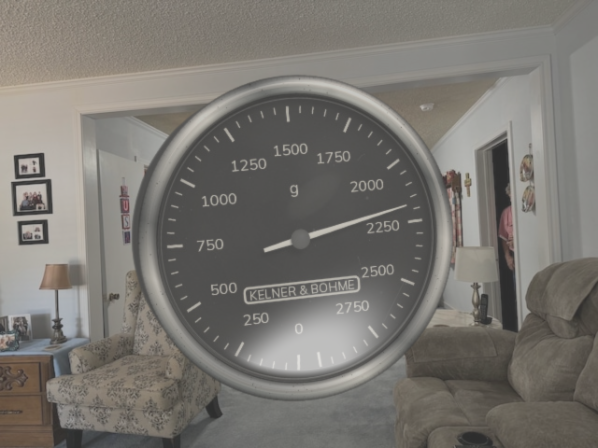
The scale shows 2175g
